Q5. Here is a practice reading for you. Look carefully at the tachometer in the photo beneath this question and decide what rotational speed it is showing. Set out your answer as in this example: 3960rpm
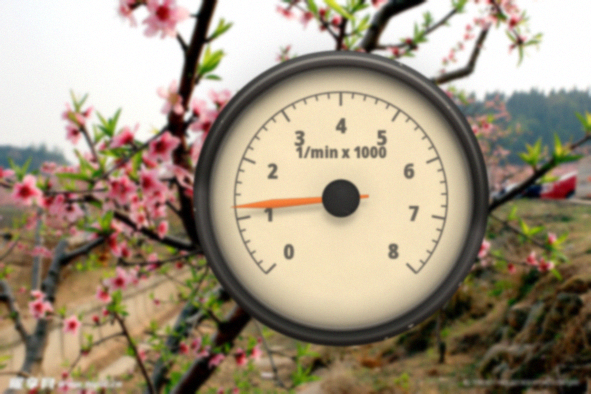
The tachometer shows 1200rpm
